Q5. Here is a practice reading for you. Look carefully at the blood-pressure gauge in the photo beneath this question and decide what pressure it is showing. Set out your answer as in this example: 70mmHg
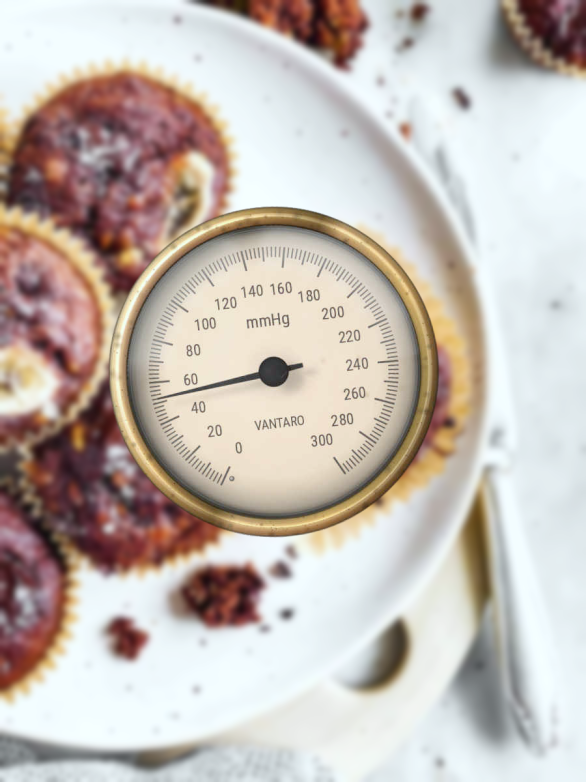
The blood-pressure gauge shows 52mmHg
